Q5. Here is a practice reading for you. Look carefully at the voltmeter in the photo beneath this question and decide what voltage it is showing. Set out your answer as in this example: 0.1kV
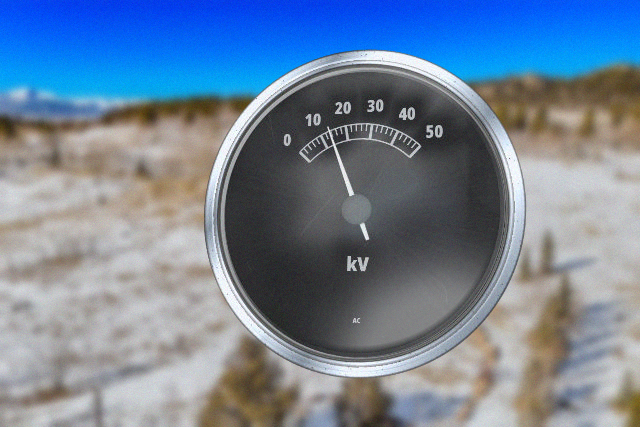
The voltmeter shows 14kV
